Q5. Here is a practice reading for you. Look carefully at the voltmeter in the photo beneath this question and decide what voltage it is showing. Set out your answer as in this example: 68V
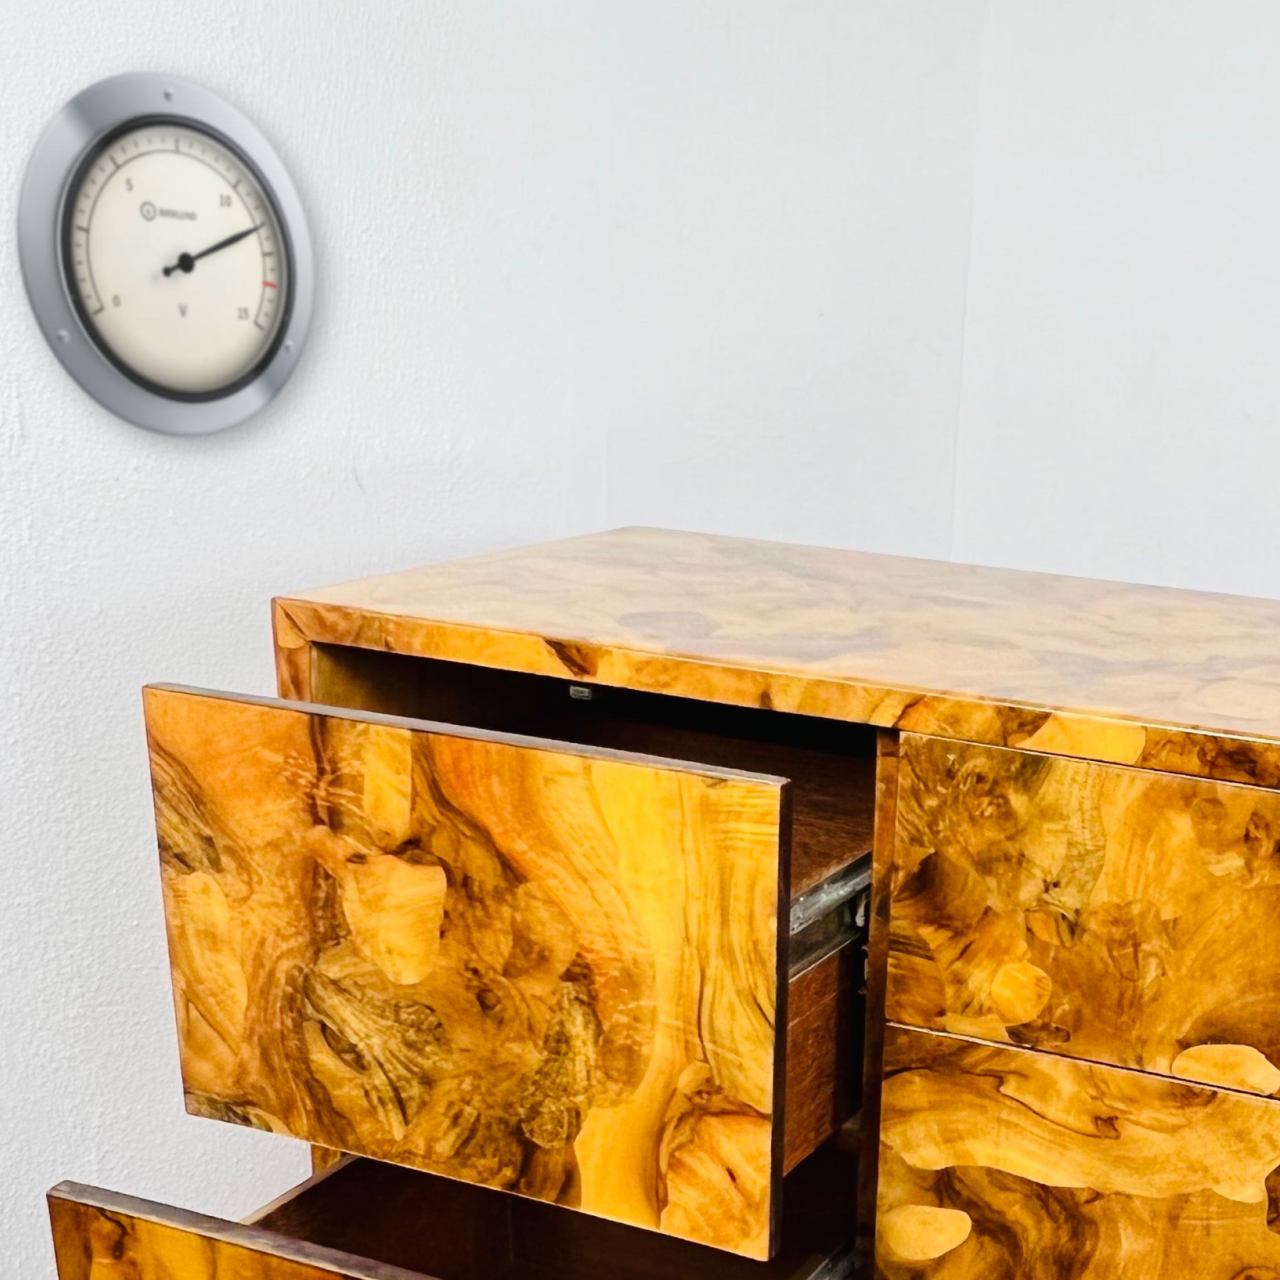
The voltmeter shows 11.5V
